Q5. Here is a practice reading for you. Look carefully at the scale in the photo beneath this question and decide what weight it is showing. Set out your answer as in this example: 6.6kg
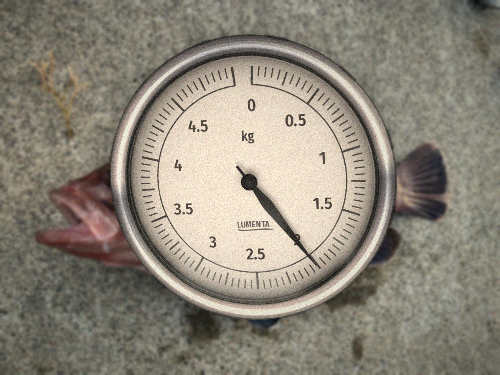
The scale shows 2kg
